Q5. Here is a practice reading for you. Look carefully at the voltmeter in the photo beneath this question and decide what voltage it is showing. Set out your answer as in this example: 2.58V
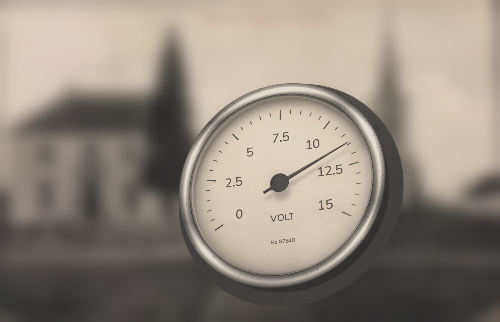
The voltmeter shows 11.5V
